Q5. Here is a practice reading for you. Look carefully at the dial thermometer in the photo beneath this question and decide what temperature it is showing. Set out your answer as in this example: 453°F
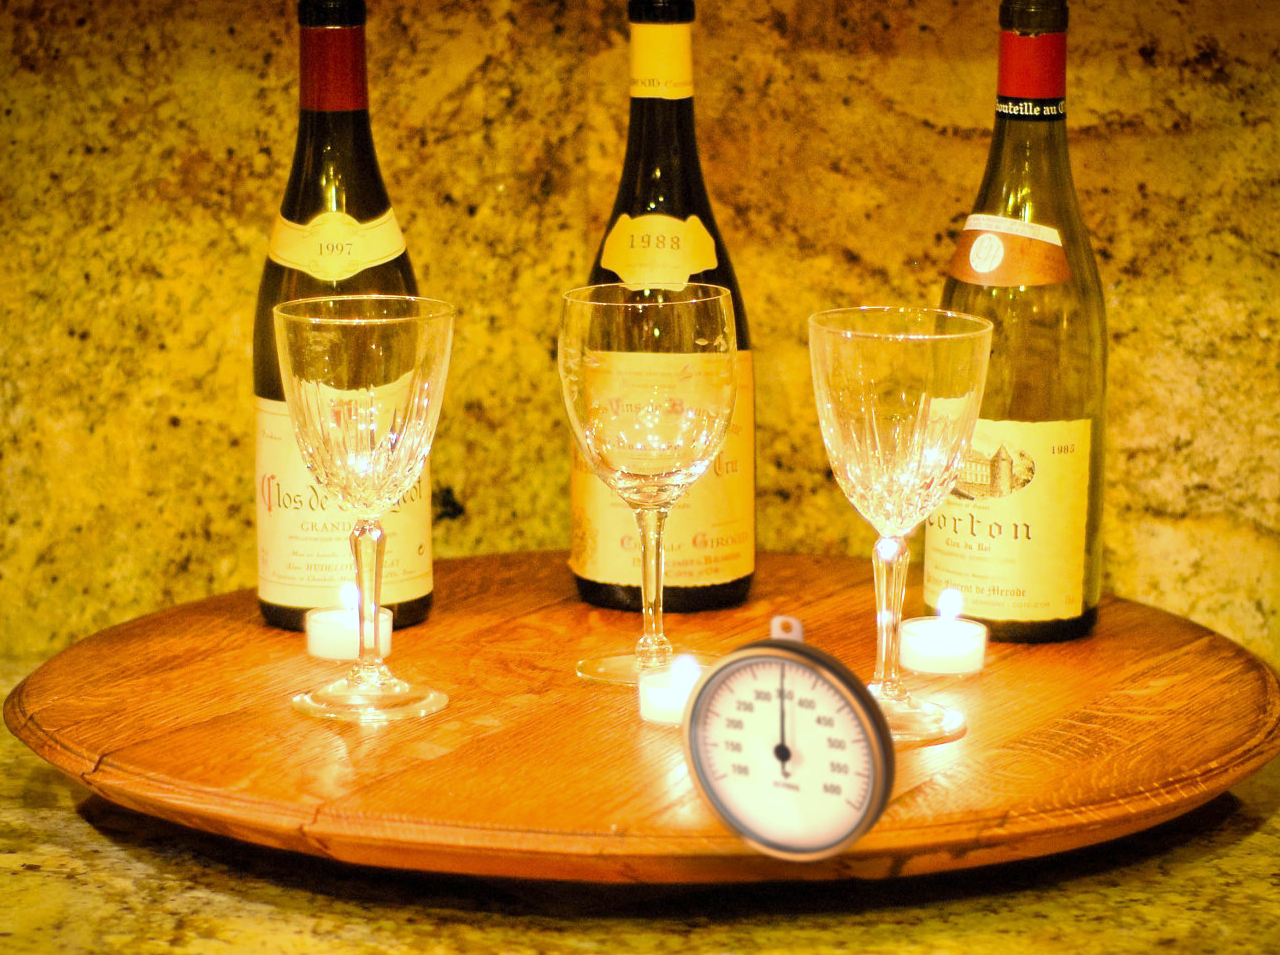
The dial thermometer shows 350°F
